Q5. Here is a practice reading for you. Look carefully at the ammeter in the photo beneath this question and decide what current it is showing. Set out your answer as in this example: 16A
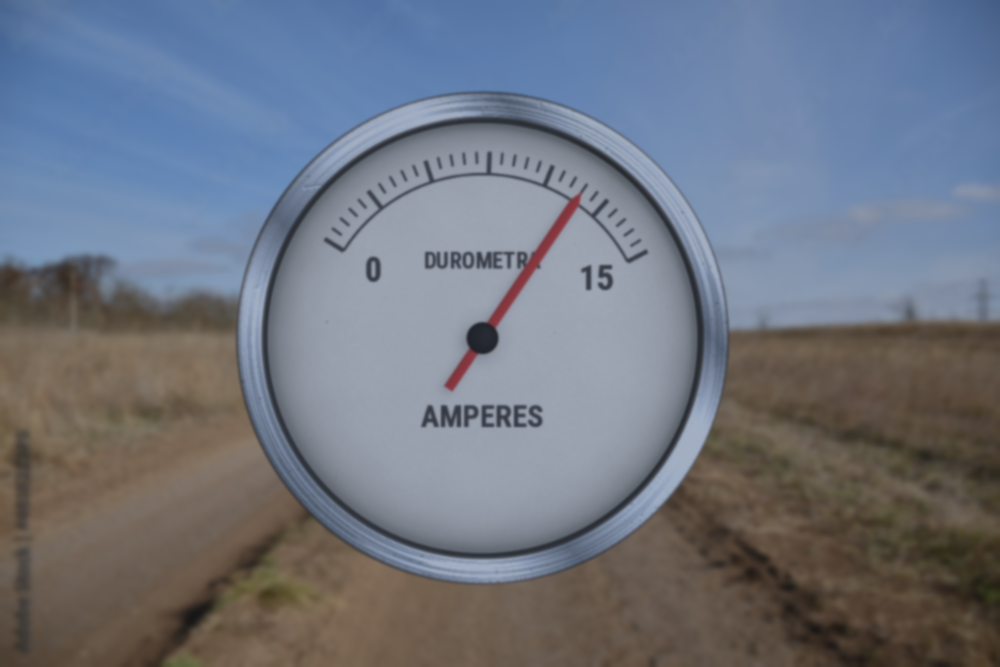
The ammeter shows 11.5A
